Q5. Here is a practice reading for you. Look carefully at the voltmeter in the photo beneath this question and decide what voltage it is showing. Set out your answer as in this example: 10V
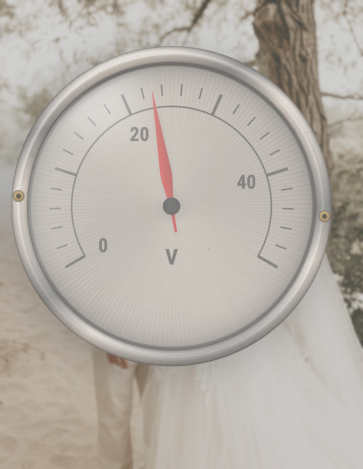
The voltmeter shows 23V
